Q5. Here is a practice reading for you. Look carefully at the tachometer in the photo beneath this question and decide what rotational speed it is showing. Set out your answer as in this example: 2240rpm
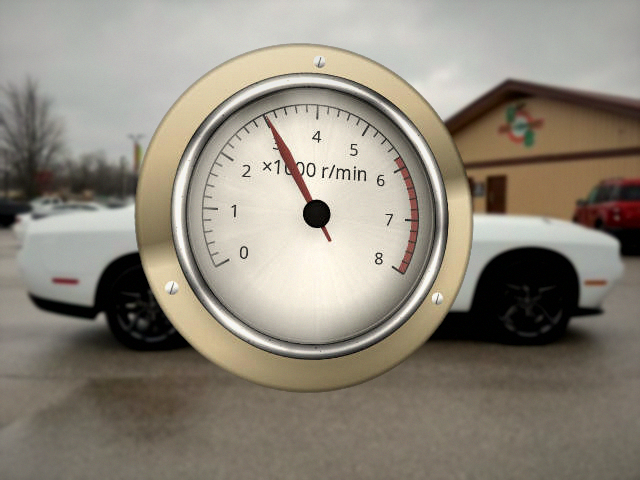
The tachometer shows 3000rpm
